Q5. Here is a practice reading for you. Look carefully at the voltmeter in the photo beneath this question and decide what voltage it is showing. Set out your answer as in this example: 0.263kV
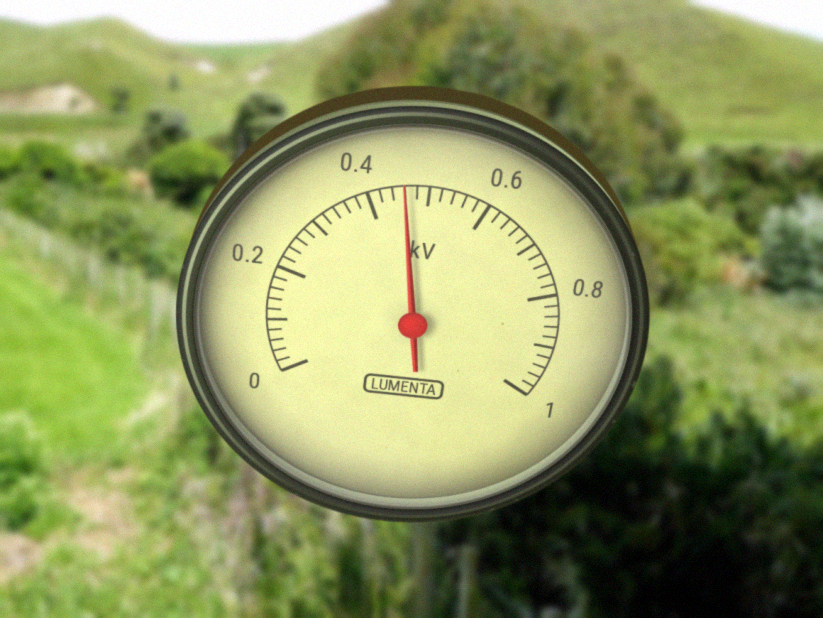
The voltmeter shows 0.46kV
